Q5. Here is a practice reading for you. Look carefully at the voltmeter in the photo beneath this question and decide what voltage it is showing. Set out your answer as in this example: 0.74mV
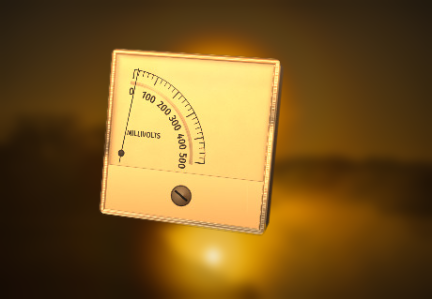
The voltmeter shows 20mV
